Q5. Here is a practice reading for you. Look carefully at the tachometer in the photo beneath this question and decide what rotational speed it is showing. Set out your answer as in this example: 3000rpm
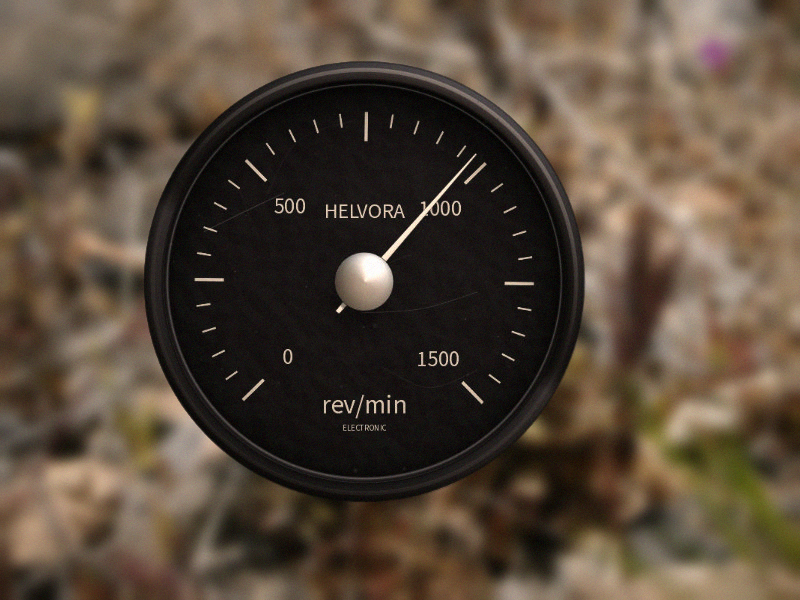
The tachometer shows 975rpm
